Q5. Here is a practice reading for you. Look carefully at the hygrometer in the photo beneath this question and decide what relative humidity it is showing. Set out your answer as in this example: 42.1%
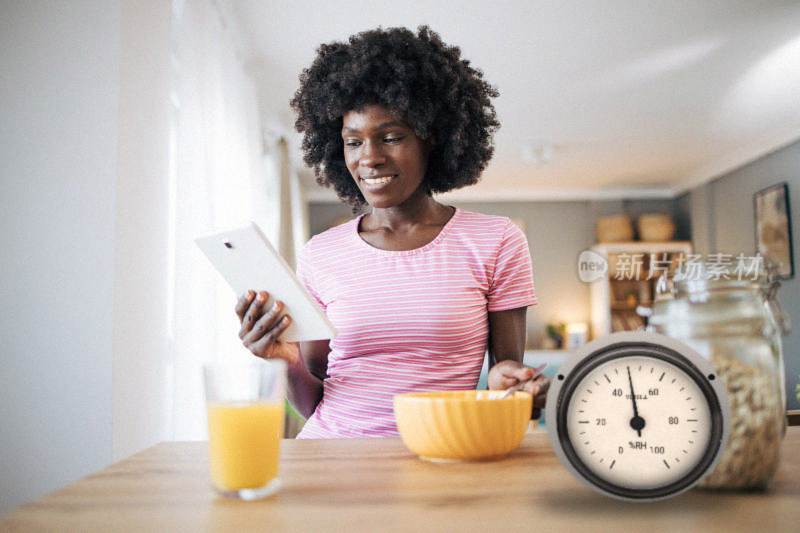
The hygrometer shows 48%
